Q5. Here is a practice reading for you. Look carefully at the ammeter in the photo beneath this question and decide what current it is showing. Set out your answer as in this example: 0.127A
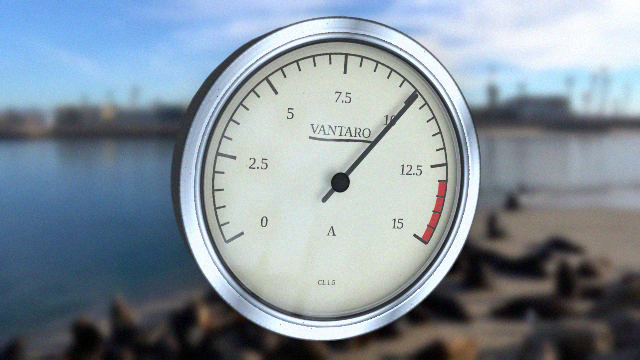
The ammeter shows 10A
